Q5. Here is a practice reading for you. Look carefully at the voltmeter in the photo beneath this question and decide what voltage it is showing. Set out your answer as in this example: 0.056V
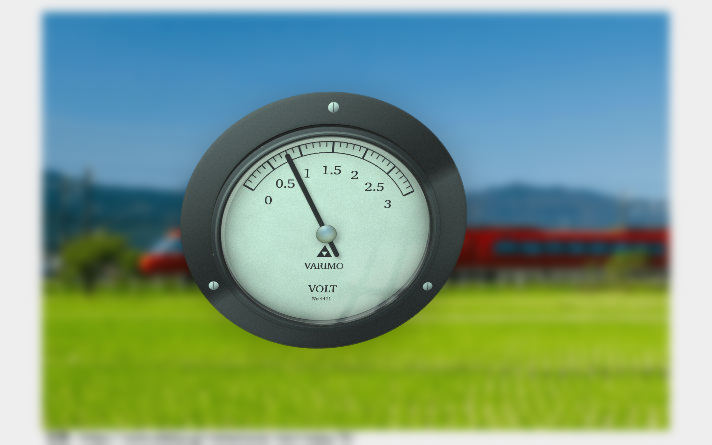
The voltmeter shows 0.8V
